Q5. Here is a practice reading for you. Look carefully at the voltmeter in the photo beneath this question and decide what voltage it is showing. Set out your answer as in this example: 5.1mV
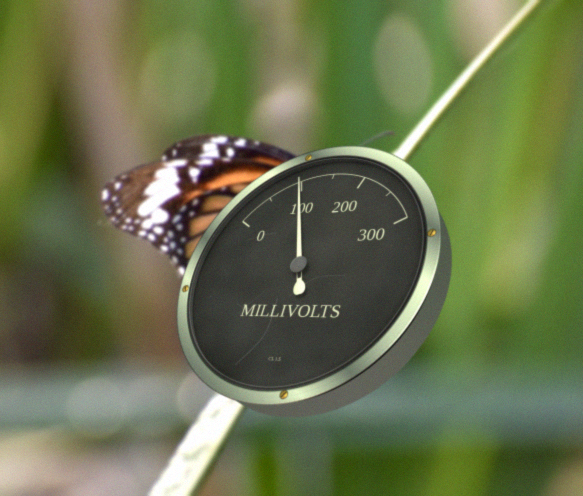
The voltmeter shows 100mV
